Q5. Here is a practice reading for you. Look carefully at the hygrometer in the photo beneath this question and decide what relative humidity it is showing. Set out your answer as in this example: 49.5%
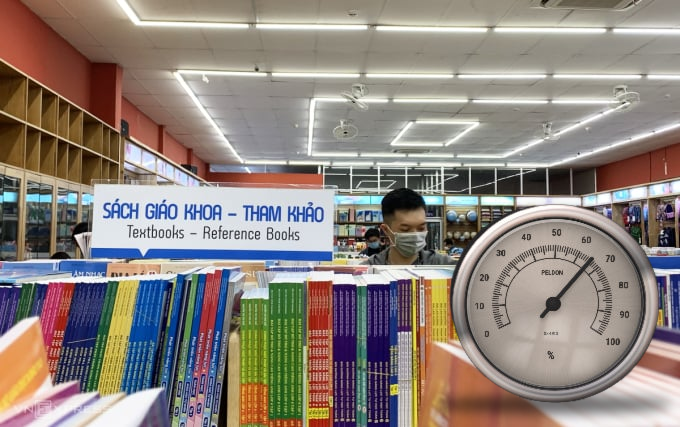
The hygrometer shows 65%
